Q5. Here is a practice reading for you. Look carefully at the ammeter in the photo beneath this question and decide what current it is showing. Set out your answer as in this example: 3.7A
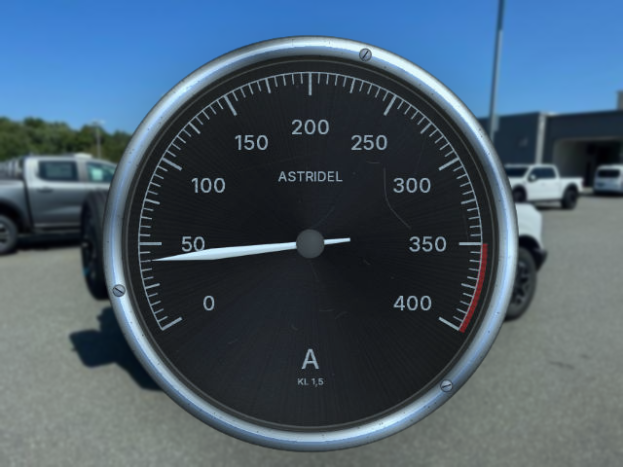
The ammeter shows 40A
